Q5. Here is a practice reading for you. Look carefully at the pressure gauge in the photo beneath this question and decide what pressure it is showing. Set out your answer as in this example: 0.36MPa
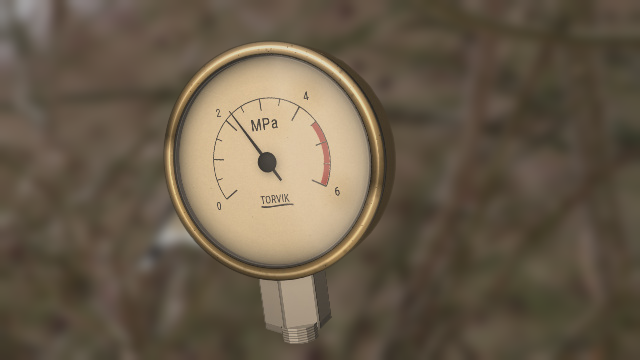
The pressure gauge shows 2.25MPa
